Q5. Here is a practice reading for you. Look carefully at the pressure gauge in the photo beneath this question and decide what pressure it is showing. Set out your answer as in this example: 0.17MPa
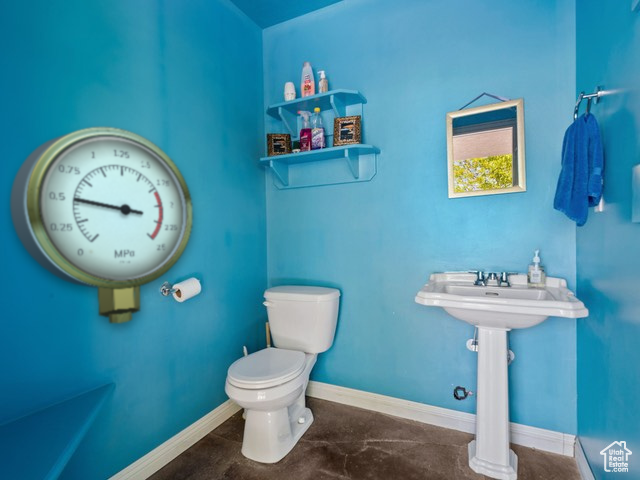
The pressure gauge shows 0.5MPa
